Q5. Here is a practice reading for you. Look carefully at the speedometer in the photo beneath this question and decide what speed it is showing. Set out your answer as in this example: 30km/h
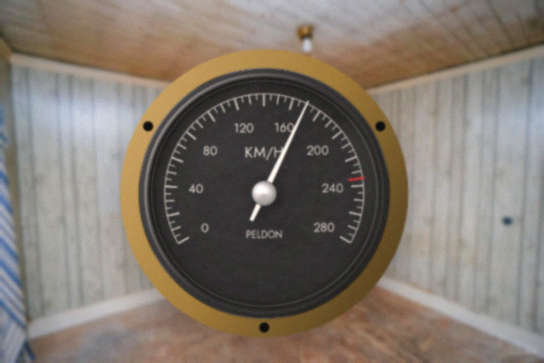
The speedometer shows 170km/h
